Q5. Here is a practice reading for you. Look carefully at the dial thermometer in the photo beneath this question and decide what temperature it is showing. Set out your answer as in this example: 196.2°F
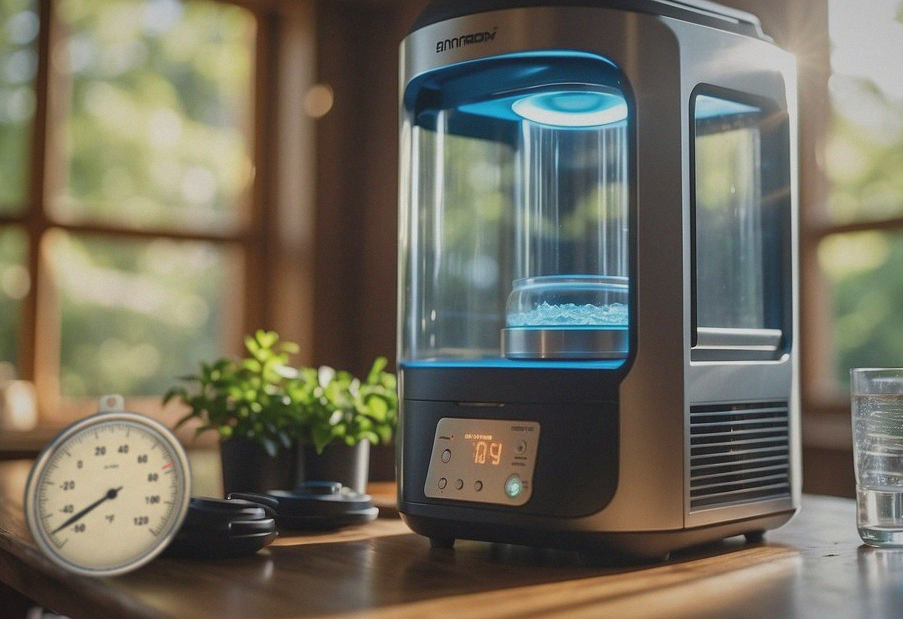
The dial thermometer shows -50°F
